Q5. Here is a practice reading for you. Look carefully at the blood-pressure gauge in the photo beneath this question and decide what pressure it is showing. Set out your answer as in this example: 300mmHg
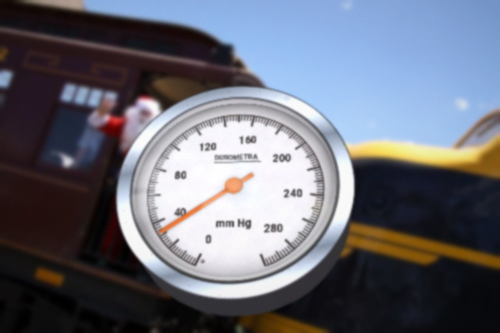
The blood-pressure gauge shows 30mmHg
